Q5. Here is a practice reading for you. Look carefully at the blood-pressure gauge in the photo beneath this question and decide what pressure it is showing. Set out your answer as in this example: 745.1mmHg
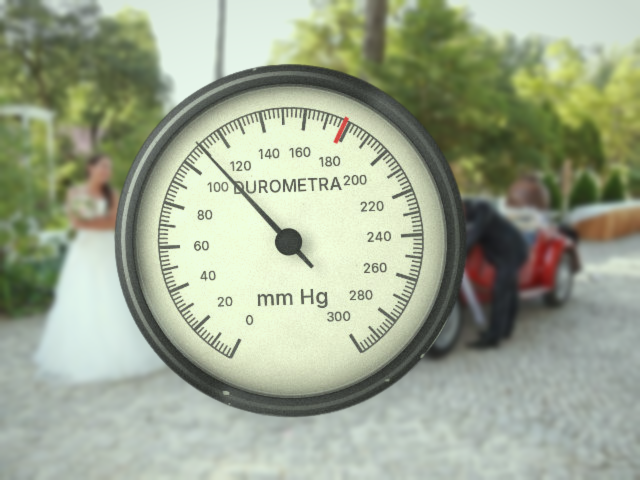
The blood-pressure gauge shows 110mmHg
